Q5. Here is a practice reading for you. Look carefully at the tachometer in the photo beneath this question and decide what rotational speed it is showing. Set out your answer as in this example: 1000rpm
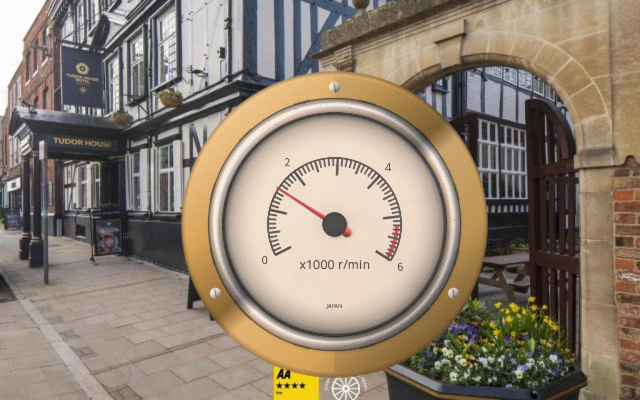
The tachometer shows 1500rpm
